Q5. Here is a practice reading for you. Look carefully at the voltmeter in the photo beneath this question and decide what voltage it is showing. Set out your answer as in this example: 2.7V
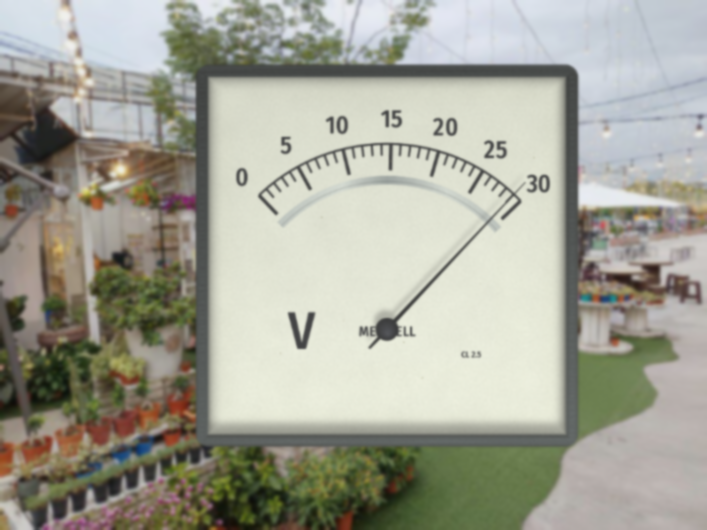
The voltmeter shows 29V
